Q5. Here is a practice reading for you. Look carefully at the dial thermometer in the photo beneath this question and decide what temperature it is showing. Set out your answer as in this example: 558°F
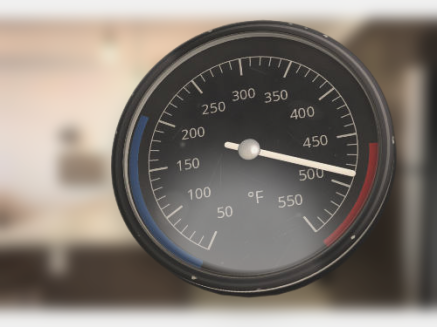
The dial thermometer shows 490°F
